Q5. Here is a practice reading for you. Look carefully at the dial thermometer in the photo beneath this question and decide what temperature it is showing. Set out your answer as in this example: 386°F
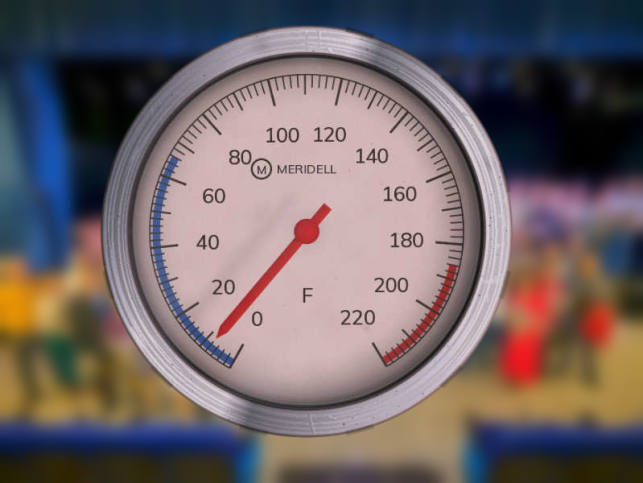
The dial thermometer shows 8°F
